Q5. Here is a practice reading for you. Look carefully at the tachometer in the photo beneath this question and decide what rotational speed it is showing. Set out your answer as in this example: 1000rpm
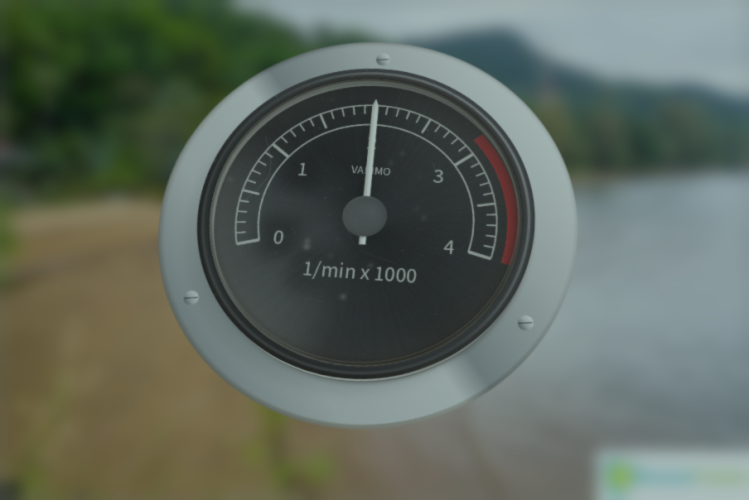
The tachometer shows 2000rpm
